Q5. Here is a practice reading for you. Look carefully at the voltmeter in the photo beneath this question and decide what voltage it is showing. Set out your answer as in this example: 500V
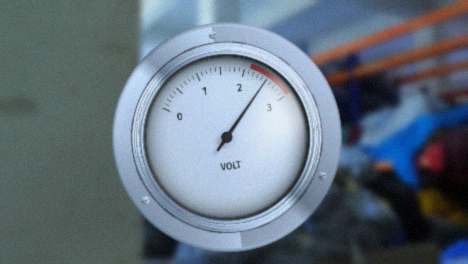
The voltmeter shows 2.5V
